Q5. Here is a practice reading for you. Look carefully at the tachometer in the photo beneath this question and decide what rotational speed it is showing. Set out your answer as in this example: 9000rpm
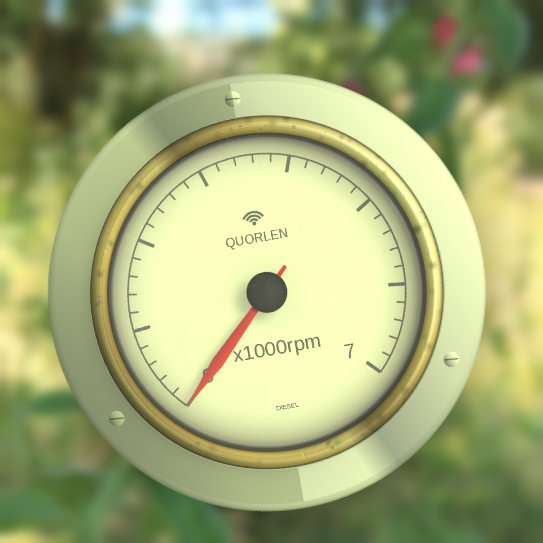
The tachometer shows 0rpm
